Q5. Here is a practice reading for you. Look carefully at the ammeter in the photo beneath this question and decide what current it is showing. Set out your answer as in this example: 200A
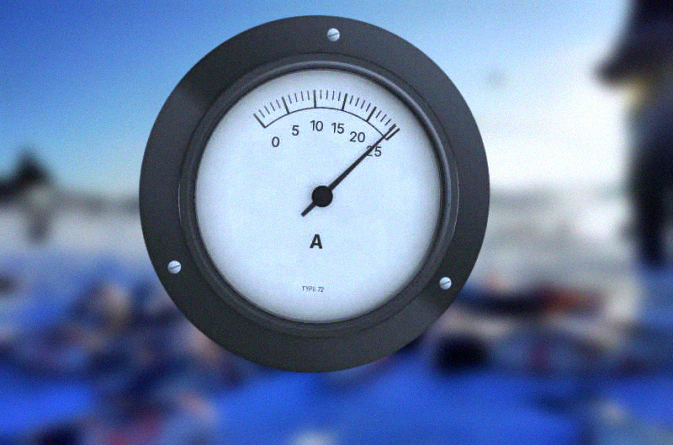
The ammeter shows 24A
